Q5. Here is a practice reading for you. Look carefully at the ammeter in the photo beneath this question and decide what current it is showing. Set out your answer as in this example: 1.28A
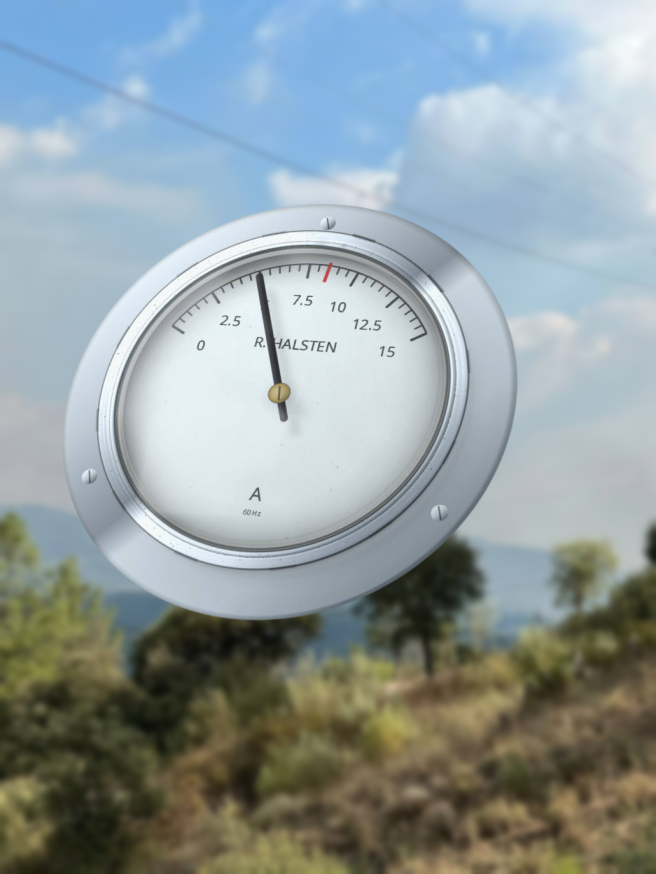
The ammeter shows 5A
